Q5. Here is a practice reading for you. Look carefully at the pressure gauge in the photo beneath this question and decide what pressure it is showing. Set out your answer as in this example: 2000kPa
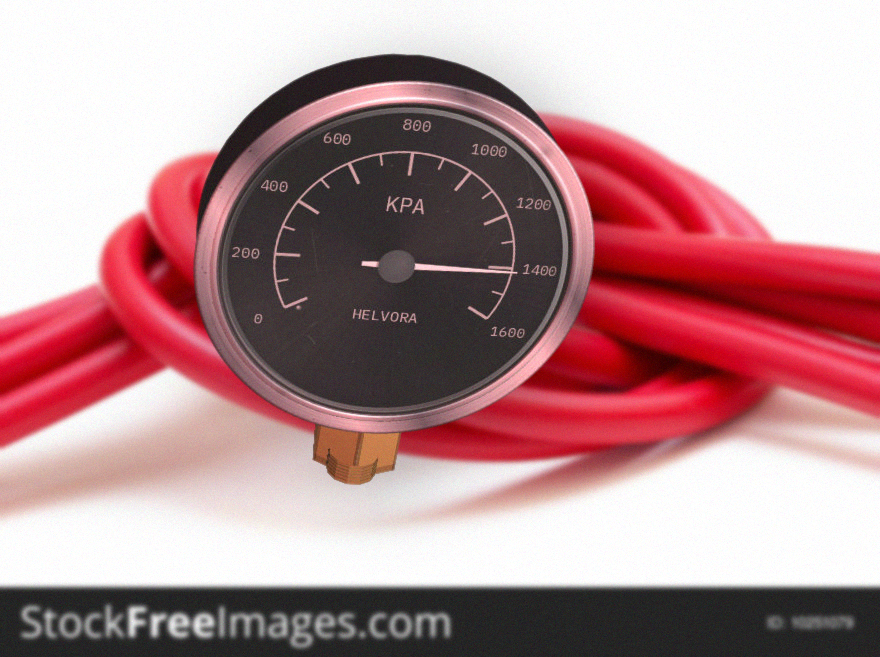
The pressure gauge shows 1400kPa
